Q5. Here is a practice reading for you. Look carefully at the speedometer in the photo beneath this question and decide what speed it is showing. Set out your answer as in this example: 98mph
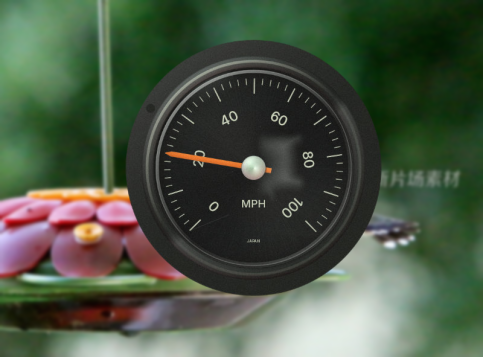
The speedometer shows 20mph
